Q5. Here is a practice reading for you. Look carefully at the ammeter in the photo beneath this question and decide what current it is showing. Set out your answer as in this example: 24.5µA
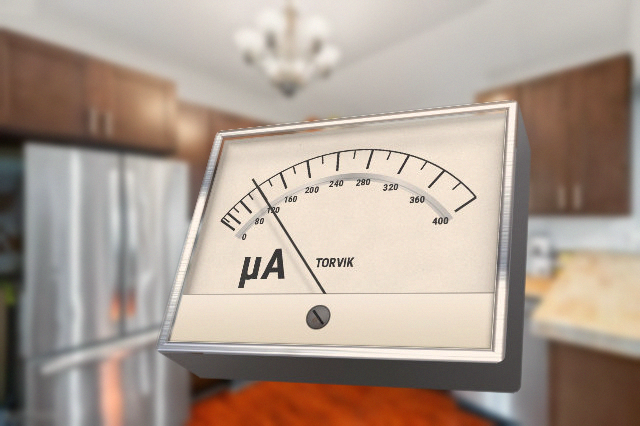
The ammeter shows 120µA
